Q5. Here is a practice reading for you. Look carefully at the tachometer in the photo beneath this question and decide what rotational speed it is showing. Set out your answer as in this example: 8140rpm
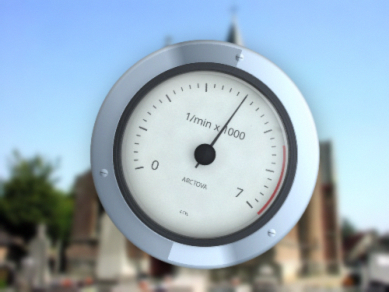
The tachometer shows 4000rpm
